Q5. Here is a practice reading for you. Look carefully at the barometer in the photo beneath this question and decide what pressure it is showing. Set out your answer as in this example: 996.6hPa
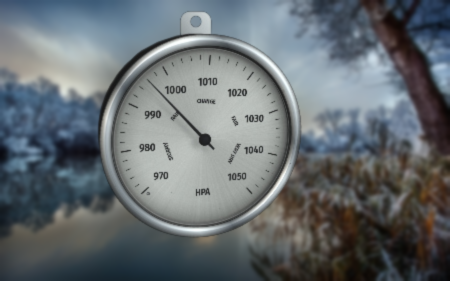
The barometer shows 996hPa
